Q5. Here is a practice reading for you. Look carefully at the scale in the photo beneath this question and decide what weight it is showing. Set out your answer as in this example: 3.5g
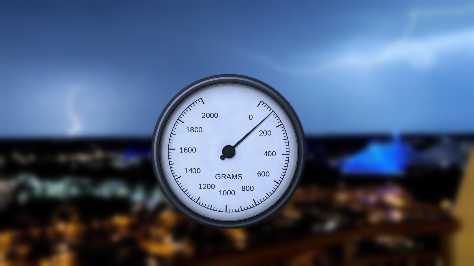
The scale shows 100g
